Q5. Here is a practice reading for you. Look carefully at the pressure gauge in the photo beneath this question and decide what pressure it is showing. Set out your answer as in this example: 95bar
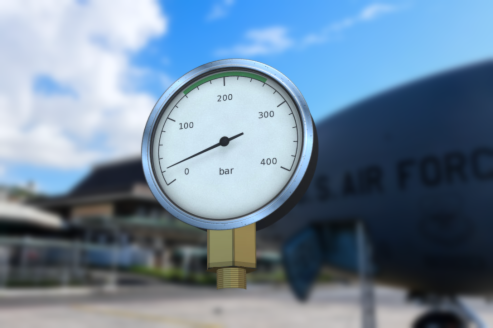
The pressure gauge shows 20bar
